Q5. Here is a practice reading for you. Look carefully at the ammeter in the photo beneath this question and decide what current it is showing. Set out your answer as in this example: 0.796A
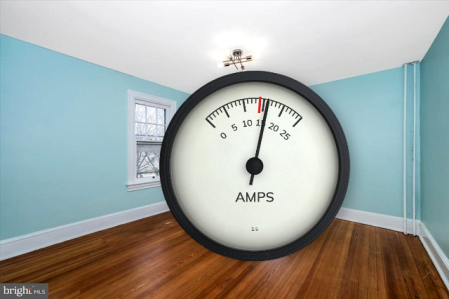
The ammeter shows 16A
